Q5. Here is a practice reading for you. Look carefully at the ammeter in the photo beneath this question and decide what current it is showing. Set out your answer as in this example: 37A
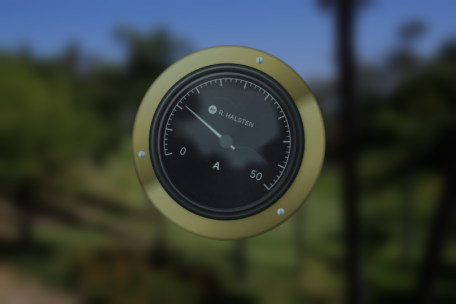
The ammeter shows 11A
